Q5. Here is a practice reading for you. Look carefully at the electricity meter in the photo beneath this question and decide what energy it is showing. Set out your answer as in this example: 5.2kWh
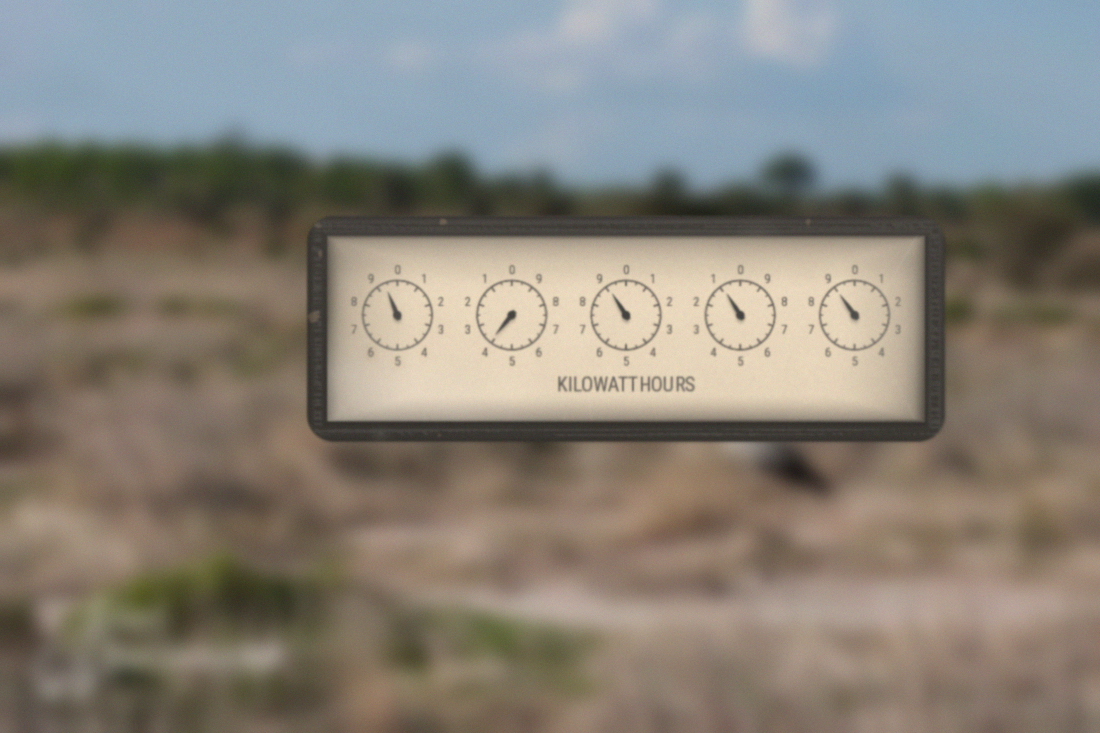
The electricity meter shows 93909kWh
